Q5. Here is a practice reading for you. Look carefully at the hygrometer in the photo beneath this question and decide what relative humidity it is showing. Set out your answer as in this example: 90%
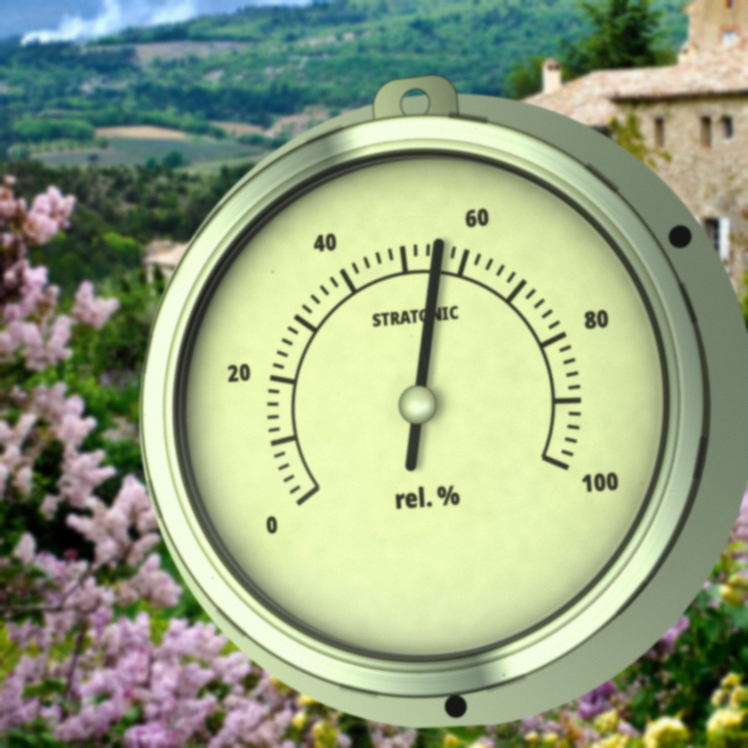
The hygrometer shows 56%
